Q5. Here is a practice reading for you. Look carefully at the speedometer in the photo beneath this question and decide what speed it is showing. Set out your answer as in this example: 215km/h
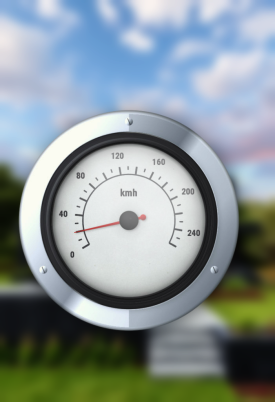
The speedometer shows 20km/h
